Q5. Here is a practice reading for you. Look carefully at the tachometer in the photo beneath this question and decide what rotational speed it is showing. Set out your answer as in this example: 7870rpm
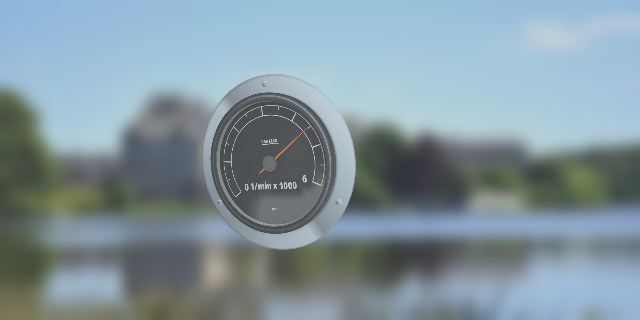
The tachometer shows 4500rpm
